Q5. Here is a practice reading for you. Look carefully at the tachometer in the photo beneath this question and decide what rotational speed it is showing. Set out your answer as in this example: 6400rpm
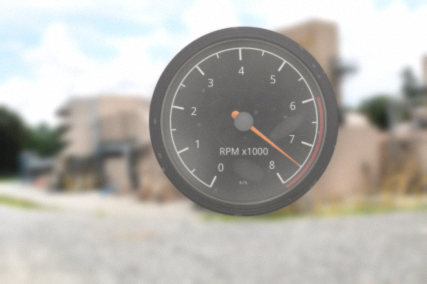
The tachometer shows 7500rpm
